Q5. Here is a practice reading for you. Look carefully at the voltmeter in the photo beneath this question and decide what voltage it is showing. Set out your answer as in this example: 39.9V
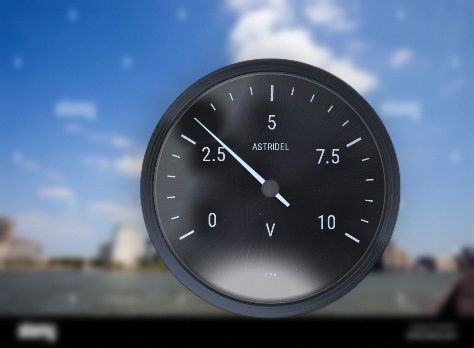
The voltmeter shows 3V
